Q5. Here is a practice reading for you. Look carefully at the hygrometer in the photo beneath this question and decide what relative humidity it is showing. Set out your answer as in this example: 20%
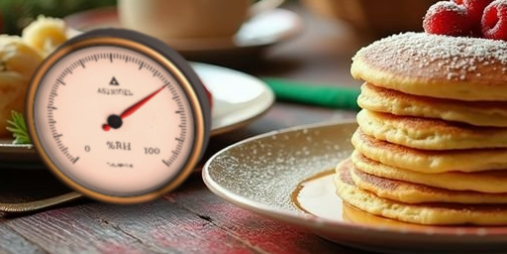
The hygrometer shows 70%
